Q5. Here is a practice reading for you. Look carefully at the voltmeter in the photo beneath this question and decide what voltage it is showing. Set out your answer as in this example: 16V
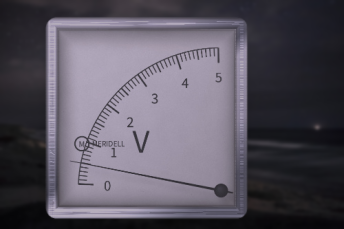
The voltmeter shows 0.5V
